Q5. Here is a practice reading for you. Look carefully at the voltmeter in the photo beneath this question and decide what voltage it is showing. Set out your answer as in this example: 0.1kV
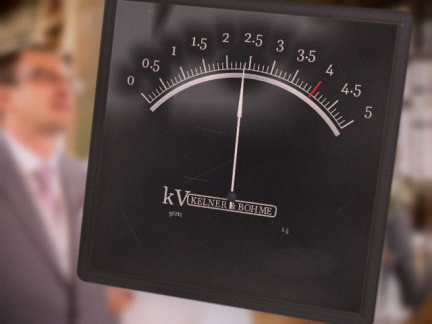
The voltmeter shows 2.4kV
